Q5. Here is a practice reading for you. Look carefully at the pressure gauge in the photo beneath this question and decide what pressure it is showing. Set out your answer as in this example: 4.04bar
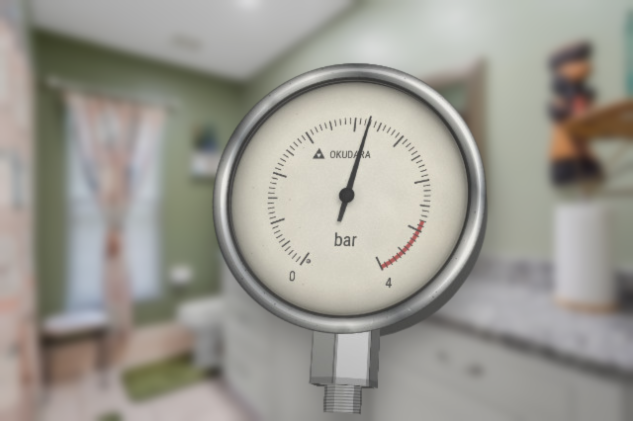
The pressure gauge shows 2.15bar
